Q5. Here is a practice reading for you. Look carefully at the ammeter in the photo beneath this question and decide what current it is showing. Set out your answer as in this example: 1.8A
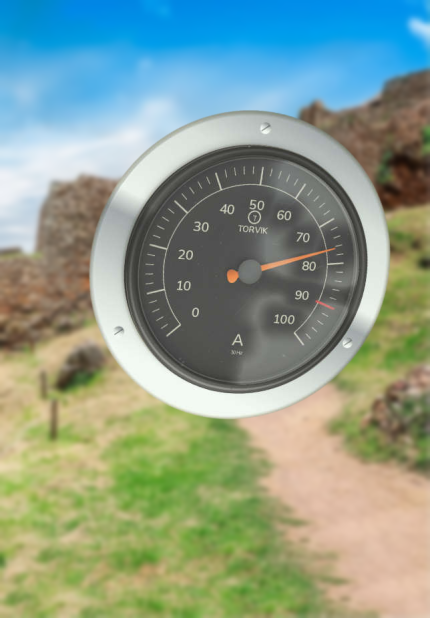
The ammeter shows 76A
